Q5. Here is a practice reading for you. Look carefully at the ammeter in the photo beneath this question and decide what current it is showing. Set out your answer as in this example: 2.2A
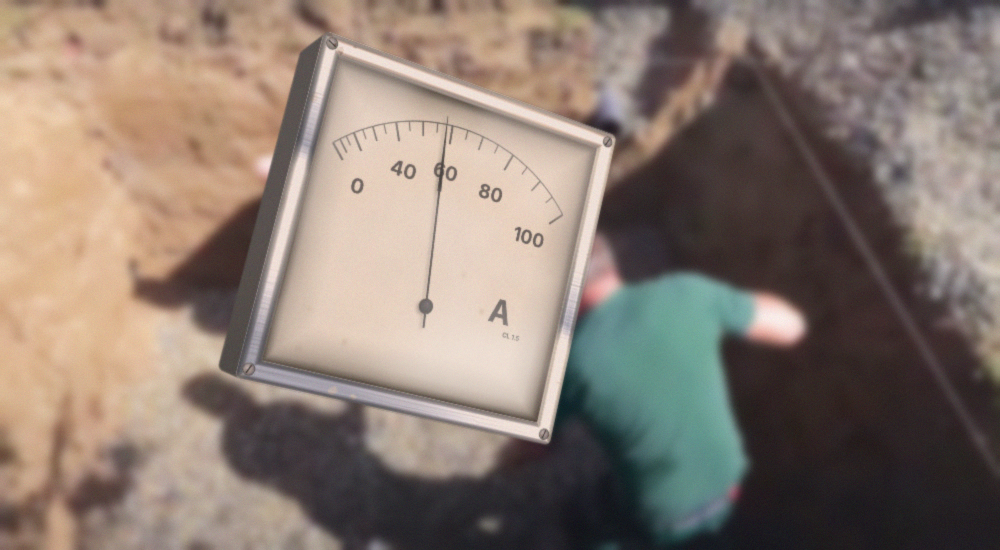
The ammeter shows 57.5A
